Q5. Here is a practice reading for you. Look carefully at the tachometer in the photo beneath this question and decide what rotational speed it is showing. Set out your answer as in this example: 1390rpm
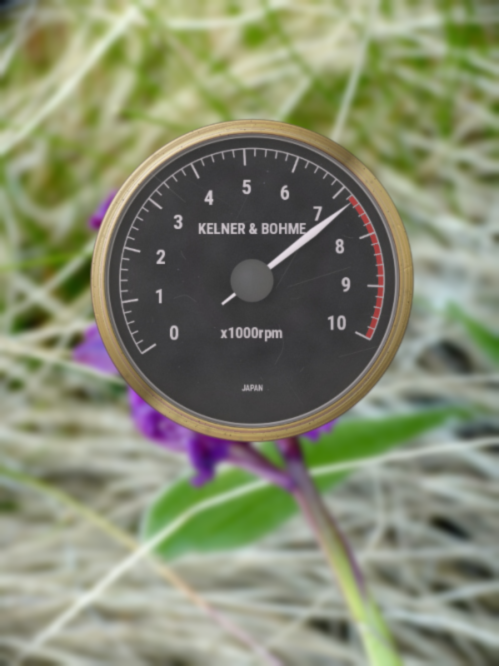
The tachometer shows 7300rpm
